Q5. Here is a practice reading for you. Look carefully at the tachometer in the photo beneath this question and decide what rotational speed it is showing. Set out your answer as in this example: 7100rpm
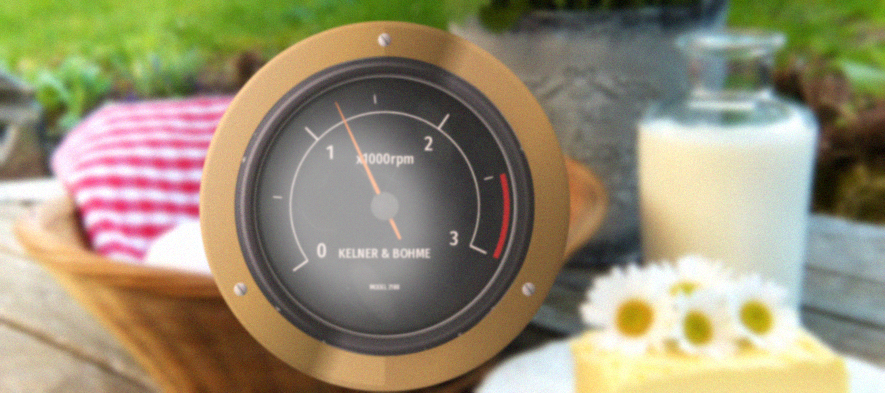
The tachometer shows 1250rpm
